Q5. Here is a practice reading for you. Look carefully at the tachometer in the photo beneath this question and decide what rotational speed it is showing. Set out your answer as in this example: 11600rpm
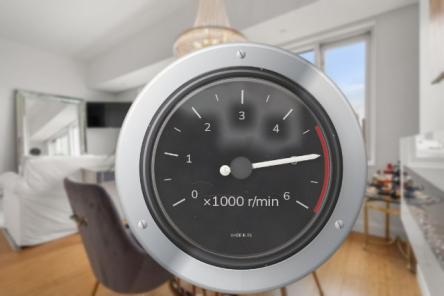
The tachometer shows 5000rpm
